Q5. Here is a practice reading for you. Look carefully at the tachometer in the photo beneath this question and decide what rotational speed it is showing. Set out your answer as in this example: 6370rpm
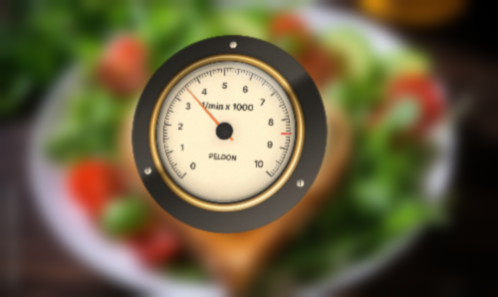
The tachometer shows 3500rpm
